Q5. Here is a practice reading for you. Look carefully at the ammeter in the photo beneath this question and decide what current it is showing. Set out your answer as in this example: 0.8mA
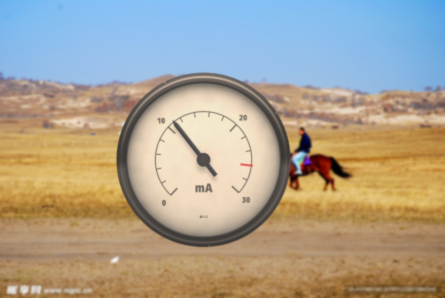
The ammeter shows 11mA
